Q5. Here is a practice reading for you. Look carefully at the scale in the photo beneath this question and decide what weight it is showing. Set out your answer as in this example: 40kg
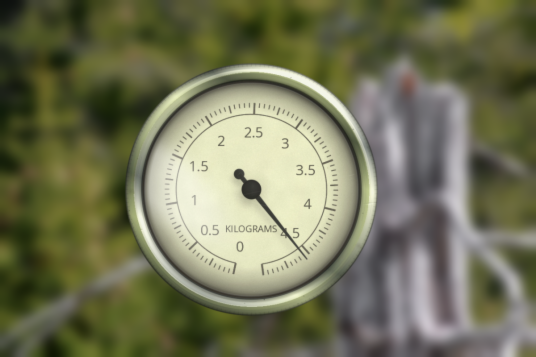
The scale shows 4.55kg
